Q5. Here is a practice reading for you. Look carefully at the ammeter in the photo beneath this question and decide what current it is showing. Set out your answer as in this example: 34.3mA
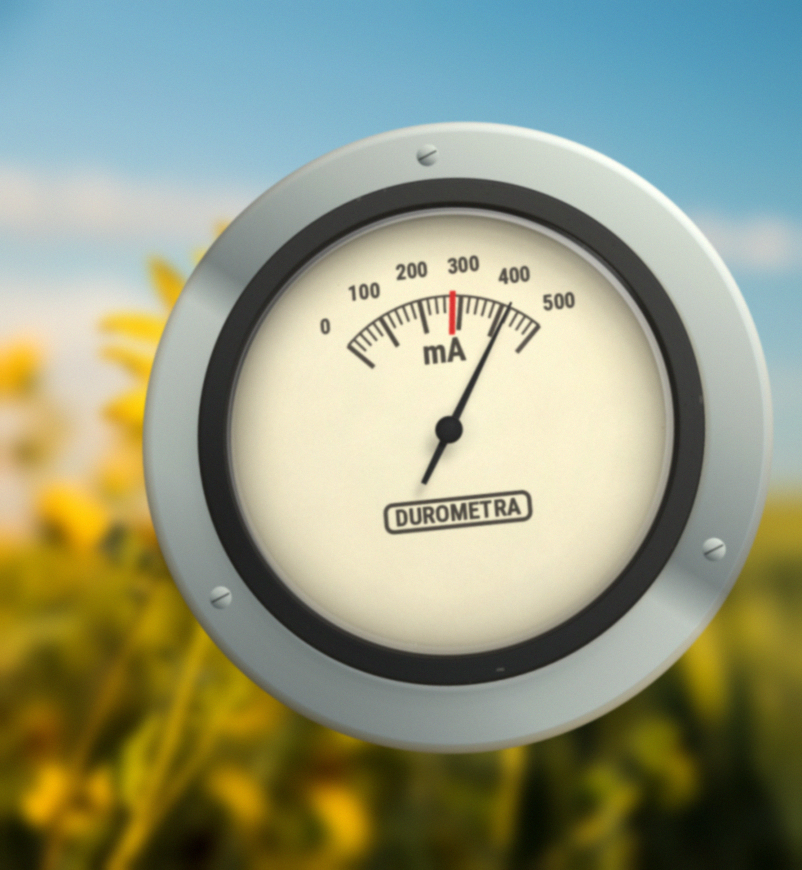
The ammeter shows 420mA
